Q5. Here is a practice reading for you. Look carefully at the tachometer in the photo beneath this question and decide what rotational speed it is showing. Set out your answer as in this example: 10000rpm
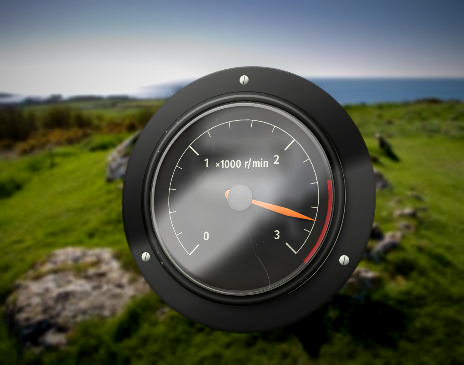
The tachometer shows 2700rpm
